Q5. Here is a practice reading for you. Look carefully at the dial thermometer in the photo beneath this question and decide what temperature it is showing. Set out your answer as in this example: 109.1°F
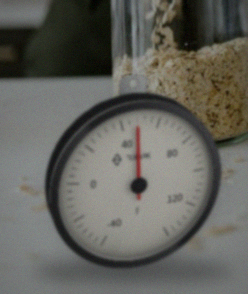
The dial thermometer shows 48°F
